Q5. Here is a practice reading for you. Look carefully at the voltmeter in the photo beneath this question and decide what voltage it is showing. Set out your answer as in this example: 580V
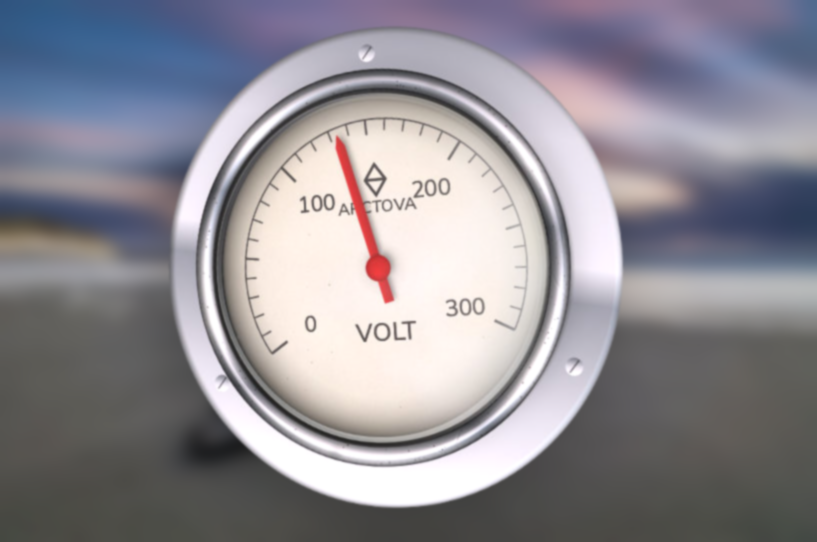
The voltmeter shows 135V
